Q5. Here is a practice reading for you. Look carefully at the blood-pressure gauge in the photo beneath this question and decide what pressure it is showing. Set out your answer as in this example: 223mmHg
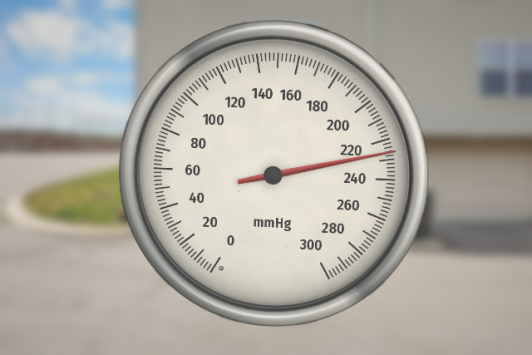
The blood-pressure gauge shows 226mmHg
